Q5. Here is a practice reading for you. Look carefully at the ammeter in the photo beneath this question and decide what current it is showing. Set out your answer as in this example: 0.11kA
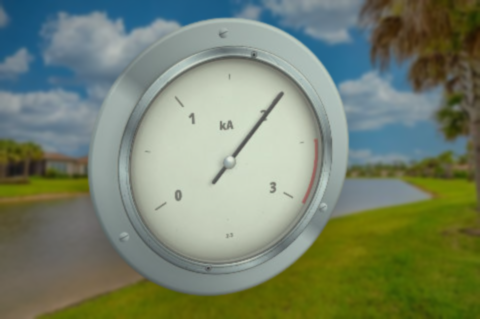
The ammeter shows 2kA
